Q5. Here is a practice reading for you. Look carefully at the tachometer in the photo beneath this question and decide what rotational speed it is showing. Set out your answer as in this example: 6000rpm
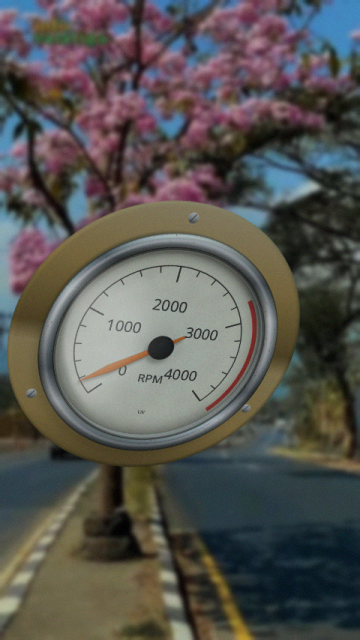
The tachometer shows 200rpm
